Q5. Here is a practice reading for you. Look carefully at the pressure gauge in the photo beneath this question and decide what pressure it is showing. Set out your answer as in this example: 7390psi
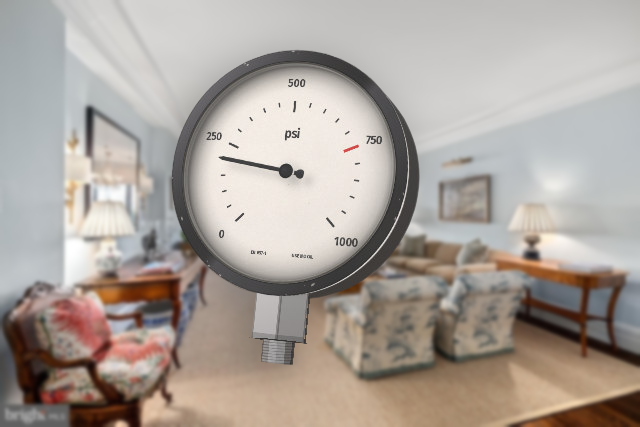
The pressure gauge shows 200psi
